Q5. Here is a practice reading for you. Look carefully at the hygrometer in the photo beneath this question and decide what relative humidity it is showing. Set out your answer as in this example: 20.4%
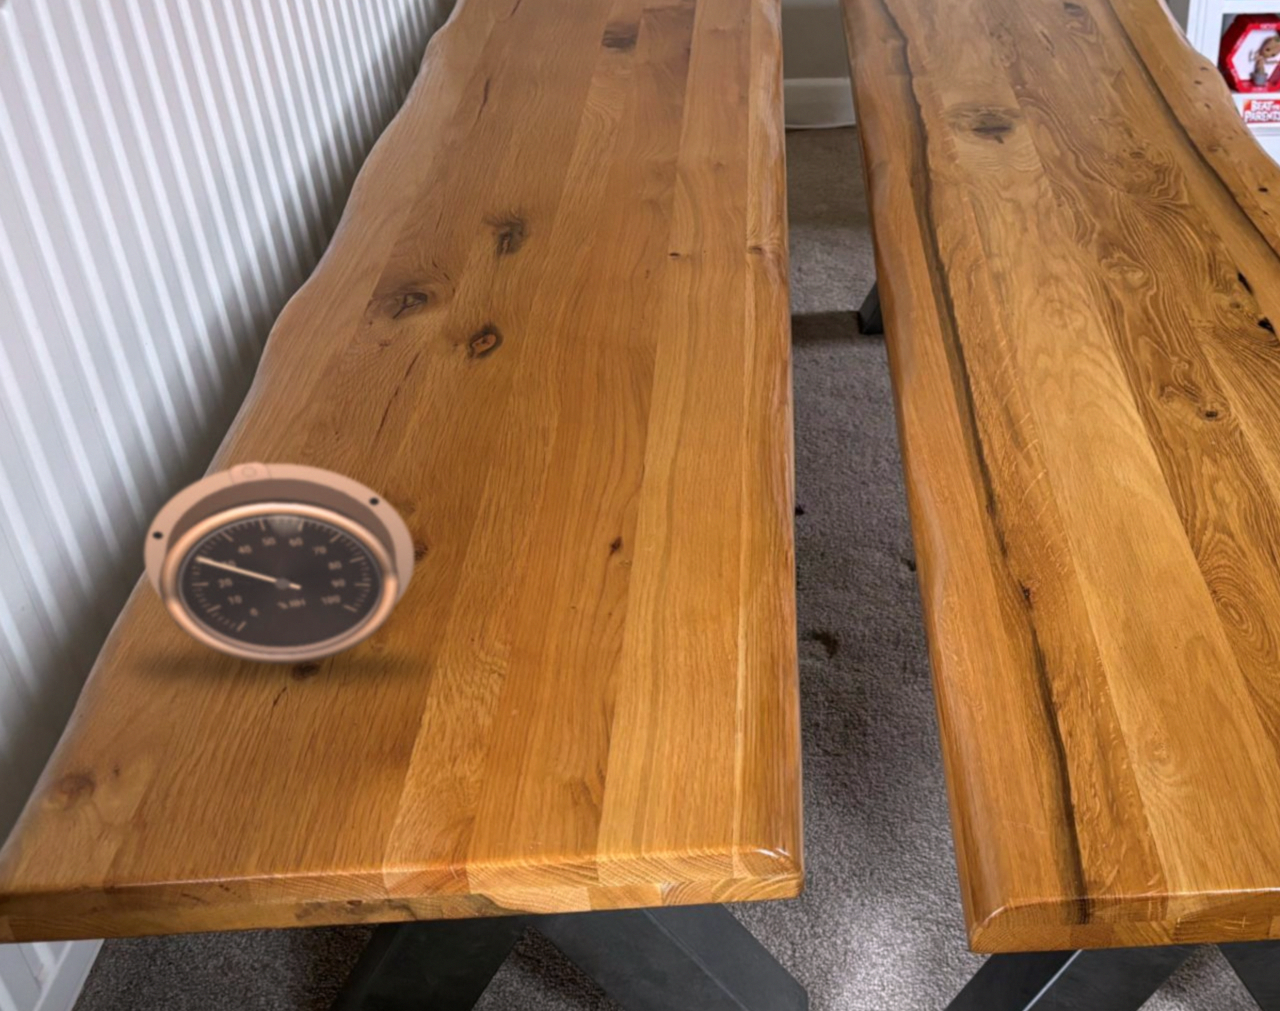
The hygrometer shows 30%
